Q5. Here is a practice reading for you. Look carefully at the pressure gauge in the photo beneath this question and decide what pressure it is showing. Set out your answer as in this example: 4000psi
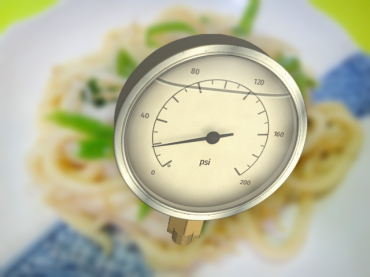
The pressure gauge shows 20psi
